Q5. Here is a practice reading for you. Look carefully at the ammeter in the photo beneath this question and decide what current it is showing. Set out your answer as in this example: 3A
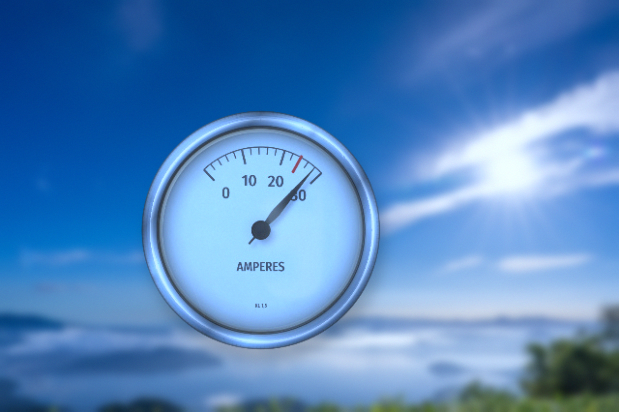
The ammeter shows 28A
